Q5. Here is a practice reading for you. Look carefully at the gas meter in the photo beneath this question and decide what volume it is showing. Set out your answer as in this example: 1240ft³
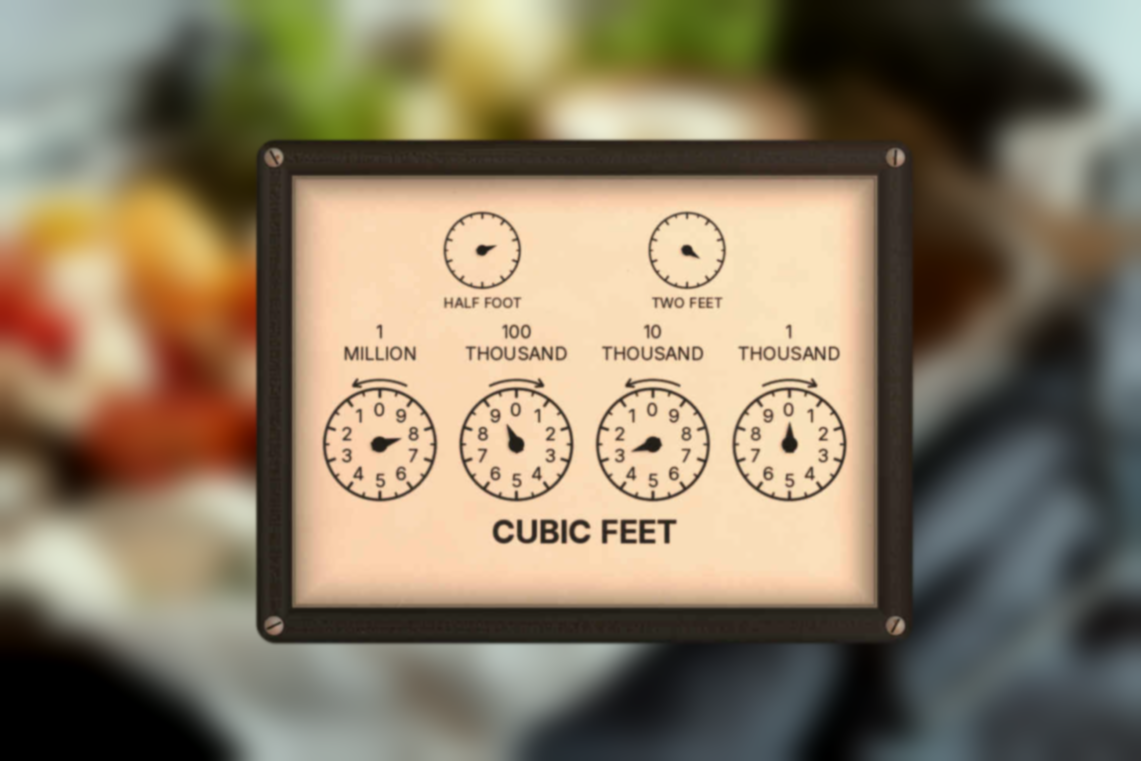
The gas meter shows 793000ft³
